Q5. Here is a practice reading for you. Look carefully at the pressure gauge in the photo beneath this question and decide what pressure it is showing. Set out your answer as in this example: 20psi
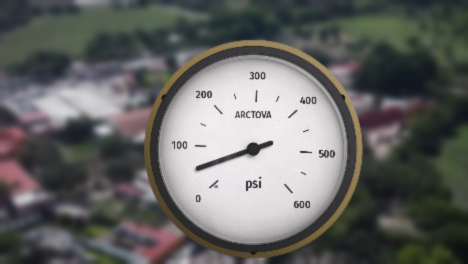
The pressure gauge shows 50psi
